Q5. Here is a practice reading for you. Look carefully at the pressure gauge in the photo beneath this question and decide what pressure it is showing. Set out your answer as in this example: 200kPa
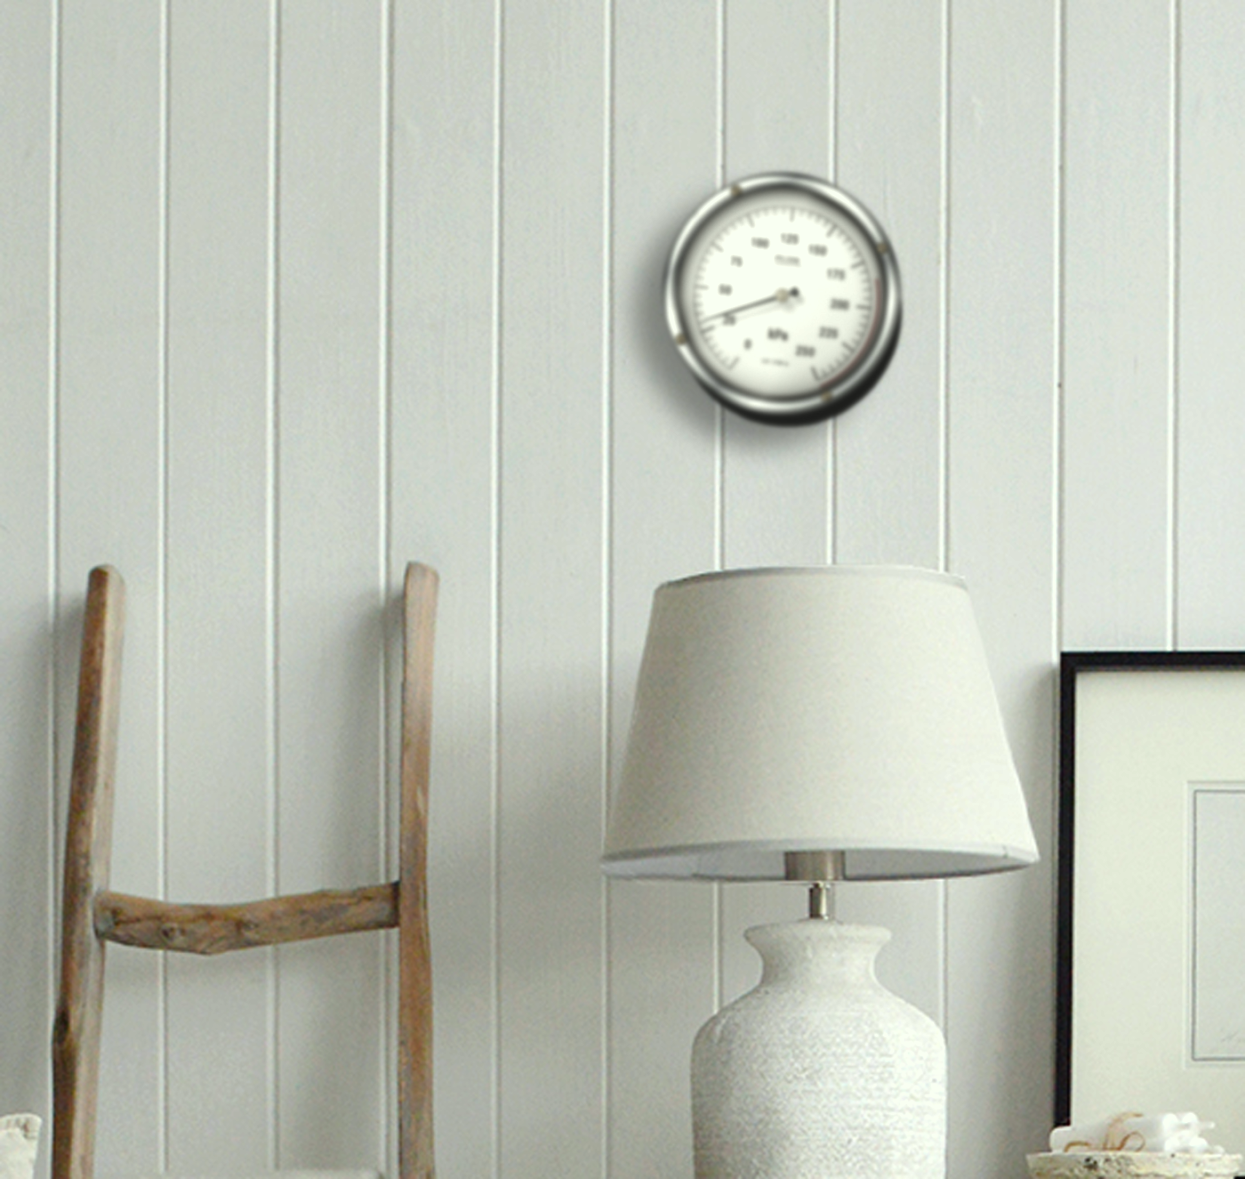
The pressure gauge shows 30kPa
